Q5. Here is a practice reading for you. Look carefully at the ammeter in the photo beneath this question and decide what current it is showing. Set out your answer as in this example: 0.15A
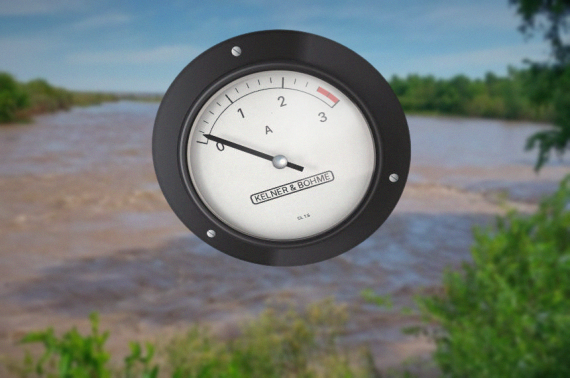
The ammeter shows 0.2A
